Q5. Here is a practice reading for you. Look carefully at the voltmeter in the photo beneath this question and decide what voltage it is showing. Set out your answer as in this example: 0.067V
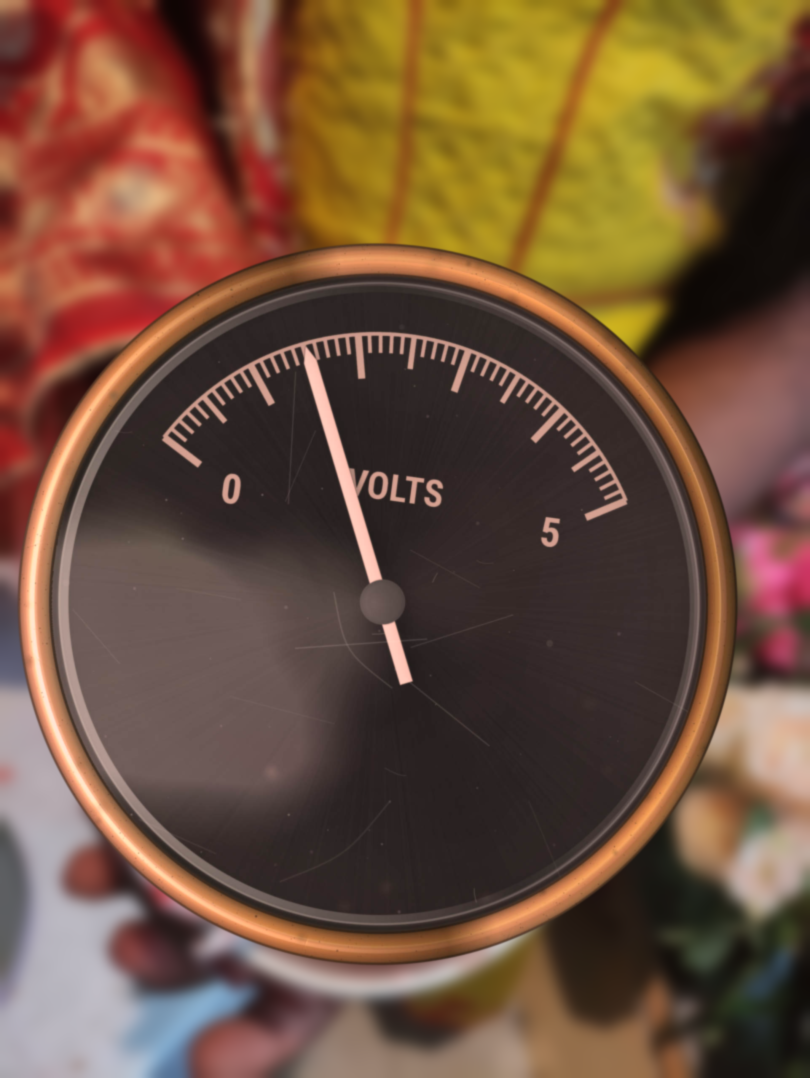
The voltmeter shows 1.5V
